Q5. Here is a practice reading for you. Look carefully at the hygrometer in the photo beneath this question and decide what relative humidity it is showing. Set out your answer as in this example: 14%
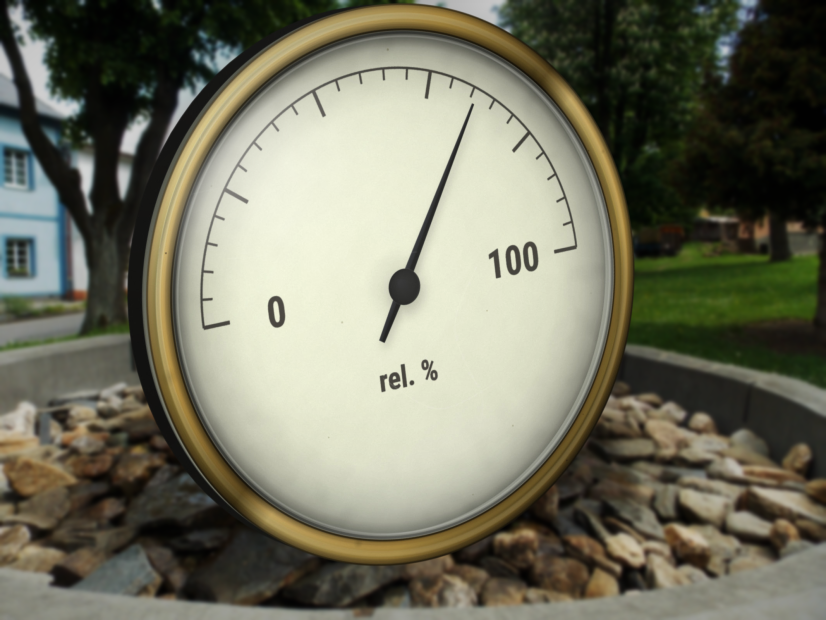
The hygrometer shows 68%
